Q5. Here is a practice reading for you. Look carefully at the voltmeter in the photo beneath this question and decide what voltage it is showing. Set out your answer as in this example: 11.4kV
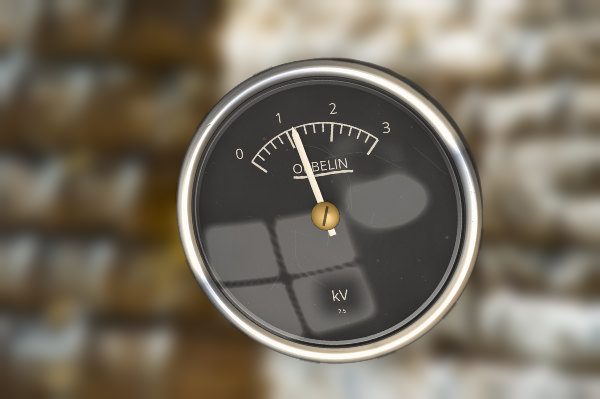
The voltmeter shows 1.2kV
